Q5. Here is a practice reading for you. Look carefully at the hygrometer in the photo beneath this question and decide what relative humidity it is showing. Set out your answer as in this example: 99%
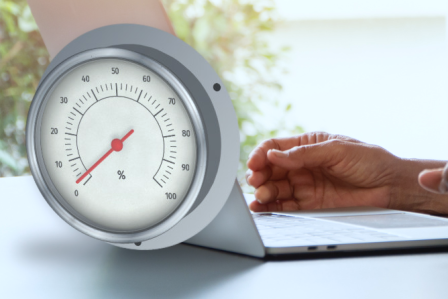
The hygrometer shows 2%
